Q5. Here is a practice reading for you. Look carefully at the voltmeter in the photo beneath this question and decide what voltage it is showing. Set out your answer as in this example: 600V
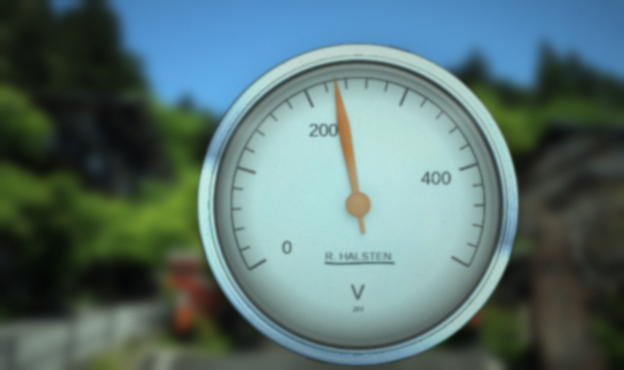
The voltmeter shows 230V
